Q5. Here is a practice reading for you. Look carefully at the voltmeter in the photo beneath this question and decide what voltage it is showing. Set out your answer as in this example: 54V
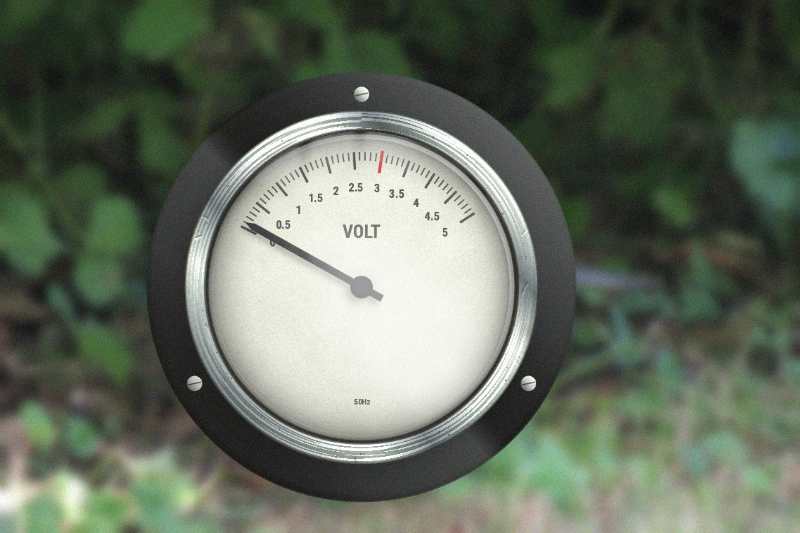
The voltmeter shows 0.1V
